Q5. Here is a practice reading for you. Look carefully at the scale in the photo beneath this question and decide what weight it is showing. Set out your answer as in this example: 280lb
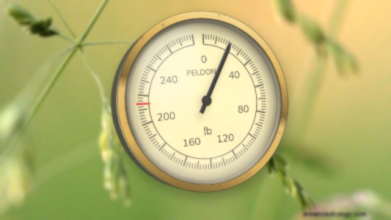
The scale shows 20lb
